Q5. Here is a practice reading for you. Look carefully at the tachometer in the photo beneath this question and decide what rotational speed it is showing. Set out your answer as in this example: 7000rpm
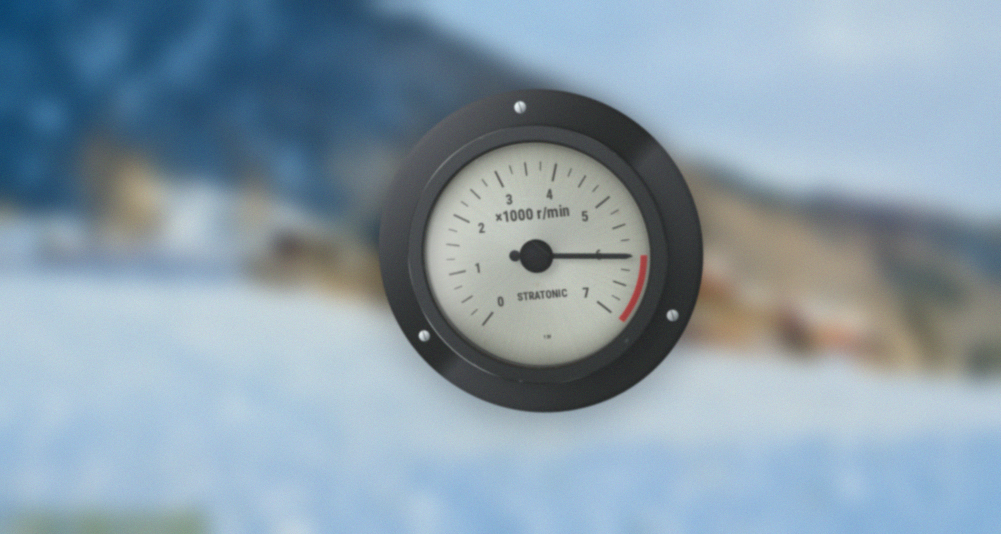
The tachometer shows 6000rpm
